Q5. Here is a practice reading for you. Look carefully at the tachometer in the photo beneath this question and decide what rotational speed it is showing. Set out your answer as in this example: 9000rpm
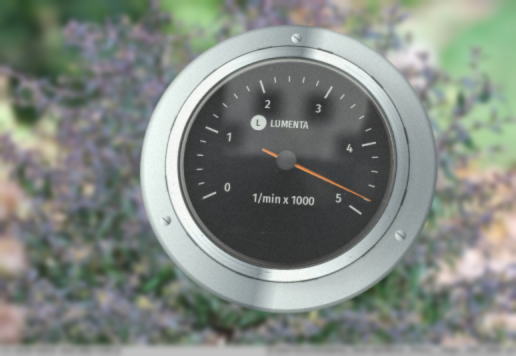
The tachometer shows 4800rpm
